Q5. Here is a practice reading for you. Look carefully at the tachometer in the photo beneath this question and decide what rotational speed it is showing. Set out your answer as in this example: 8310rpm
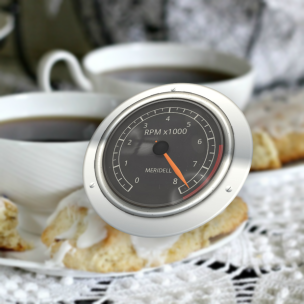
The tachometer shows 7750rpm
